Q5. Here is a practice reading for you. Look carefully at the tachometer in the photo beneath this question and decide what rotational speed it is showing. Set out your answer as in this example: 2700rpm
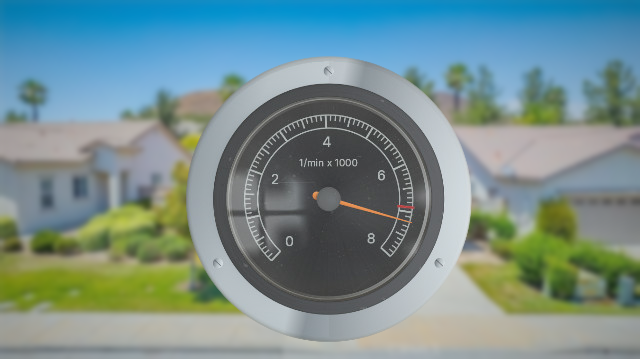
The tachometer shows 7200rpm
